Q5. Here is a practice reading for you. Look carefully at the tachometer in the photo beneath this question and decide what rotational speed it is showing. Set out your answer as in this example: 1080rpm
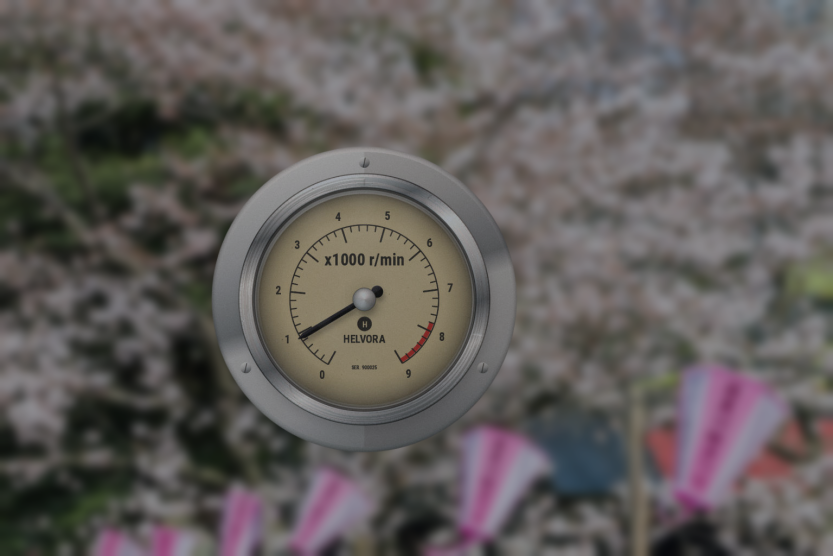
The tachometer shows 900rpm
